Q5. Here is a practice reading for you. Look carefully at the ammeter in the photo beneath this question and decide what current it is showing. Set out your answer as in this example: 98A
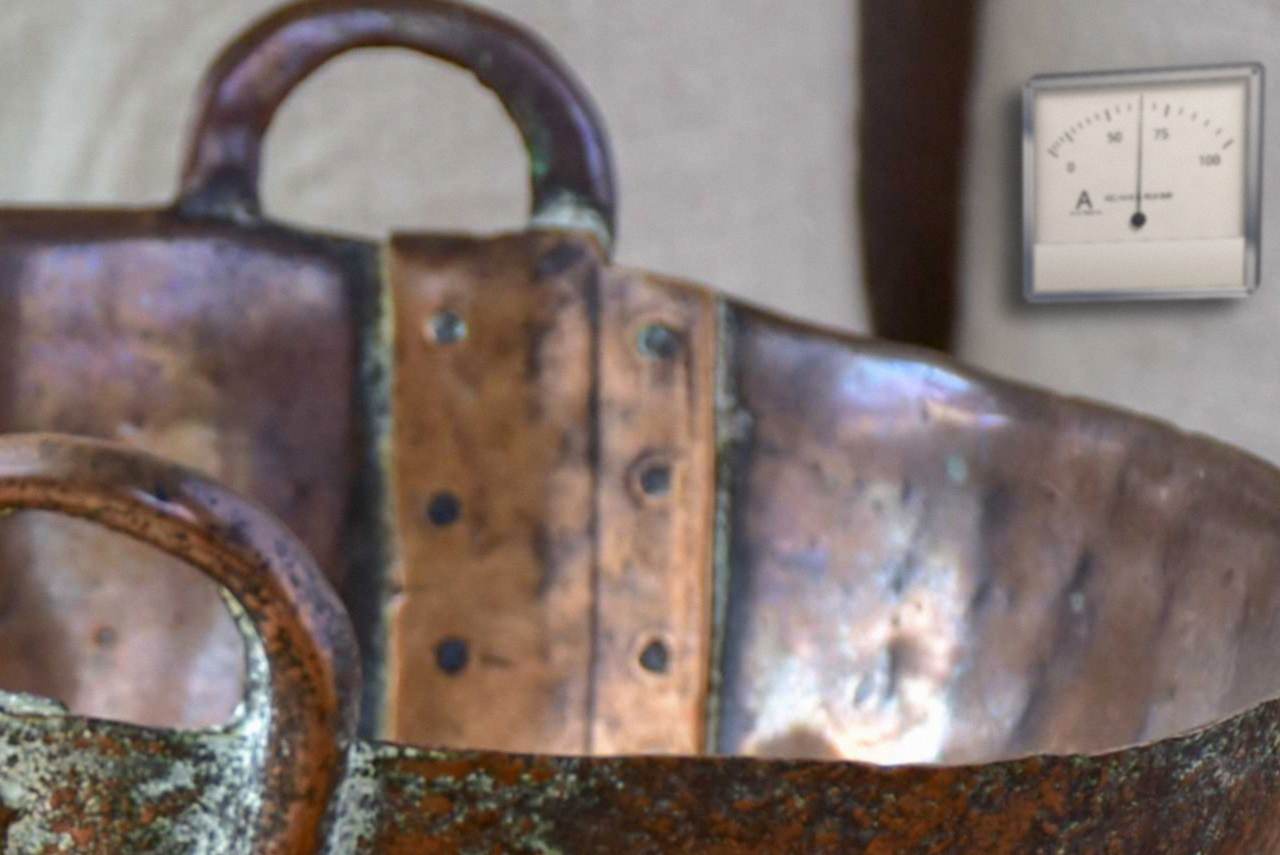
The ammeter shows 65A
